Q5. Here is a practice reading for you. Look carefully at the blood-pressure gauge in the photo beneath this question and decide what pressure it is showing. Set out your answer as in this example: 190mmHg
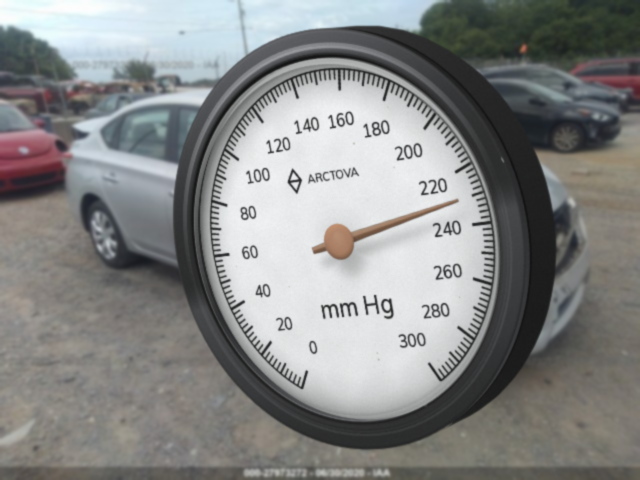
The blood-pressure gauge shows 230mmHg
